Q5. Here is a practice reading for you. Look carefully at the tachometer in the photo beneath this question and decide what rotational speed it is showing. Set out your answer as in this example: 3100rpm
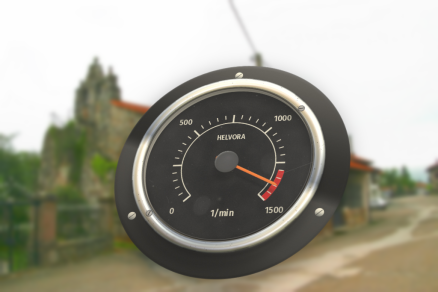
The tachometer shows 1400rpm
